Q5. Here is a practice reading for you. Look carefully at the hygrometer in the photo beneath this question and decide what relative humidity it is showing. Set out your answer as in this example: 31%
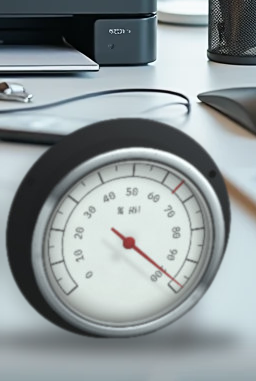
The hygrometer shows 97.5%
